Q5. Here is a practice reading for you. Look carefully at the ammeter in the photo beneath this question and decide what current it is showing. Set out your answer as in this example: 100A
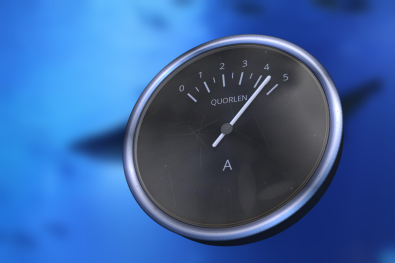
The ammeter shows 4.5A
